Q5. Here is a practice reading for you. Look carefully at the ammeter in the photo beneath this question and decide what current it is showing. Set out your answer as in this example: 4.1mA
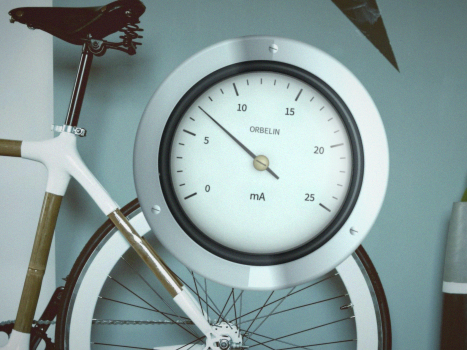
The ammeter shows 7mA
